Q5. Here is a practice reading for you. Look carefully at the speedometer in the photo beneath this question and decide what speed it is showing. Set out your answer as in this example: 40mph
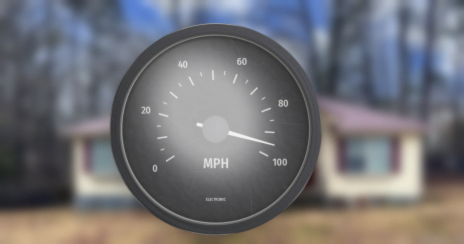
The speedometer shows 95mph
